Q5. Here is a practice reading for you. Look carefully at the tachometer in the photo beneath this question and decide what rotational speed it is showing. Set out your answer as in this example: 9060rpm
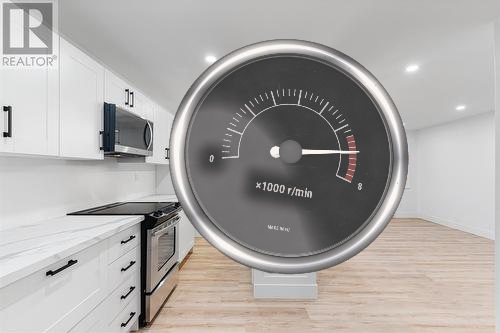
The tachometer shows 7000rpm
